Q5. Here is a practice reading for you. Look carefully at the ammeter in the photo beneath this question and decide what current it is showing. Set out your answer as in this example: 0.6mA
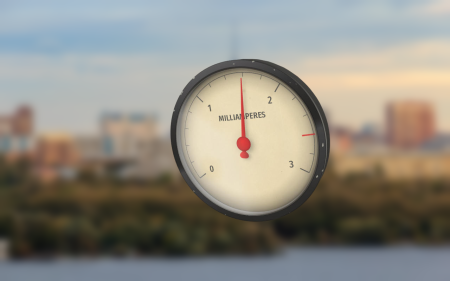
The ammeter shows 1.6mA
